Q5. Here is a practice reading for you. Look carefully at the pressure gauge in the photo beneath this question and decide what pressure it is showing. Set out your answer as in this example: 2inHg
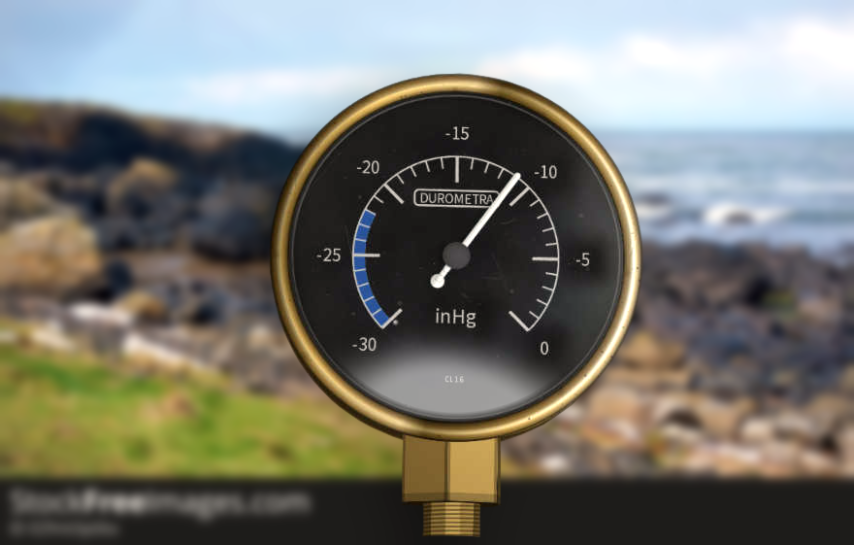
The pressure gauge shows -11inHg
